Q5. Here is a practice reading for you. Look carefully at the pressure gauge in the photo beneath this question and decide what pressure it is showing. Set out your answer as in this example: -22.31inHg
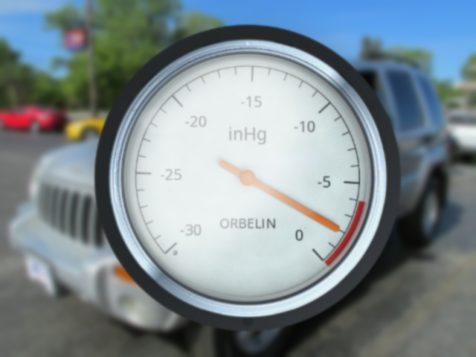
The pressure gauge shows -2inHg
